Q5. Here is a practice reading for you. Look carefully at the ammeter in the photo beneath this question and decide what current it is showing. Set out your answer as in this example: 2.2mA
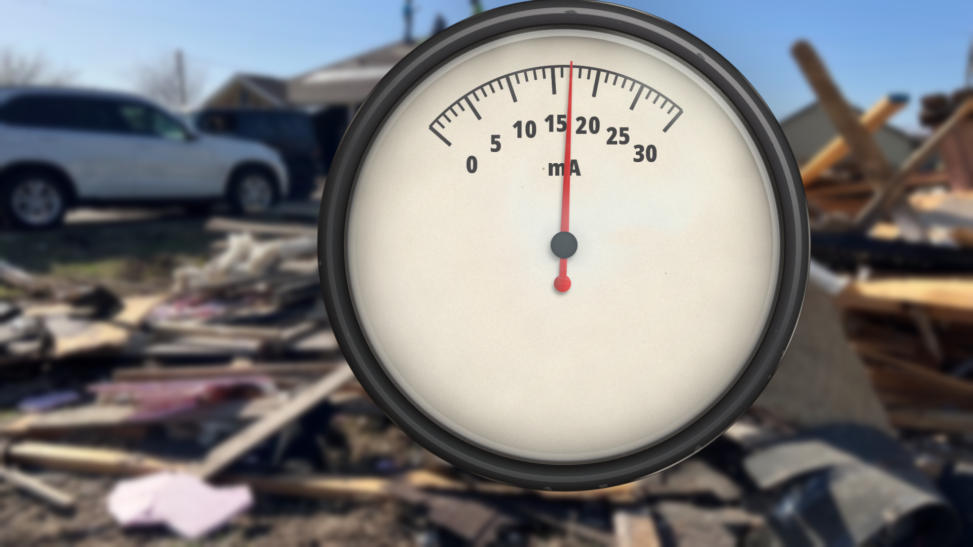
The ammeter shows 17mA
